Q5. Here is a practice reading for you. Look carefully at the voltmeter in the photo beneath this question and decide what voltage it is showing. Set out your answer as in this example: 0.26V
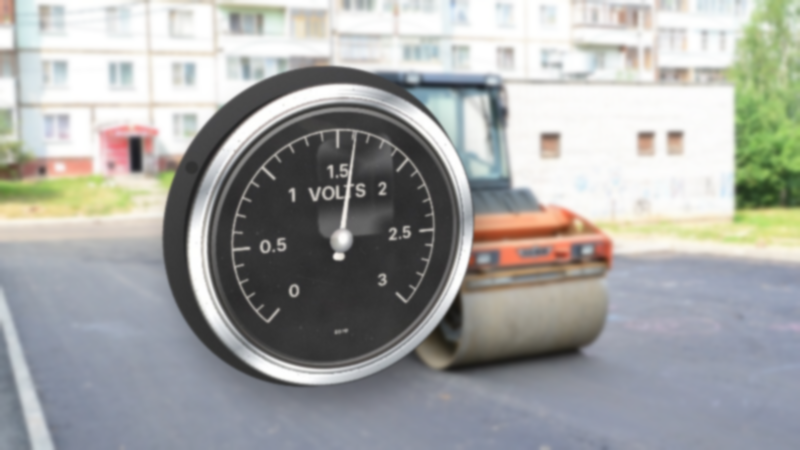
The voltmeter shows 1.6V
